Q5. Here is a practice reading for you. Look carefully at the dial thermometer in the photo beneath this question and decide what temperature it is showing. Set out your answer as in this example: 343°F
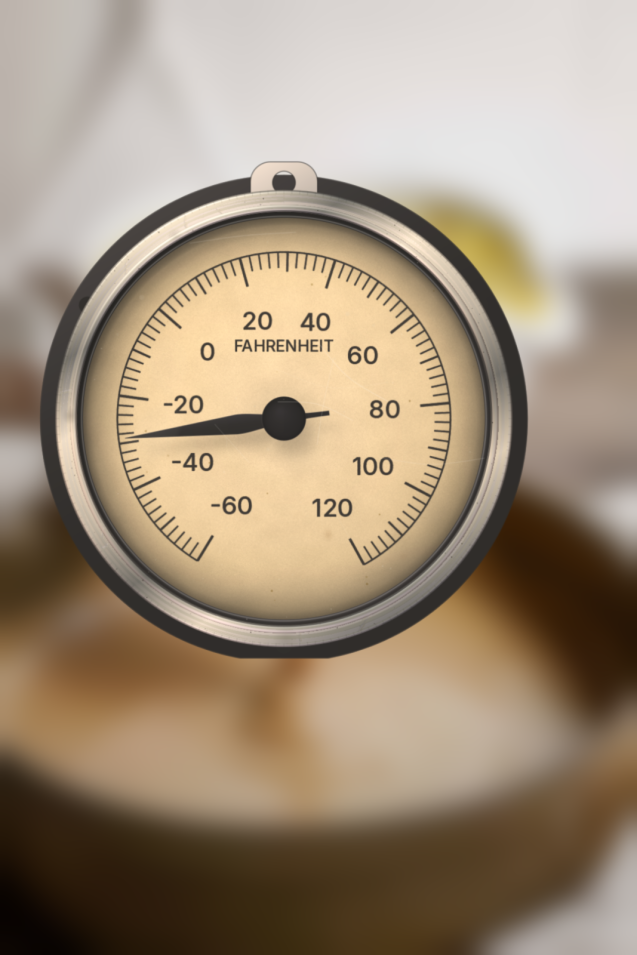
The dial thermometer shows -29°F
